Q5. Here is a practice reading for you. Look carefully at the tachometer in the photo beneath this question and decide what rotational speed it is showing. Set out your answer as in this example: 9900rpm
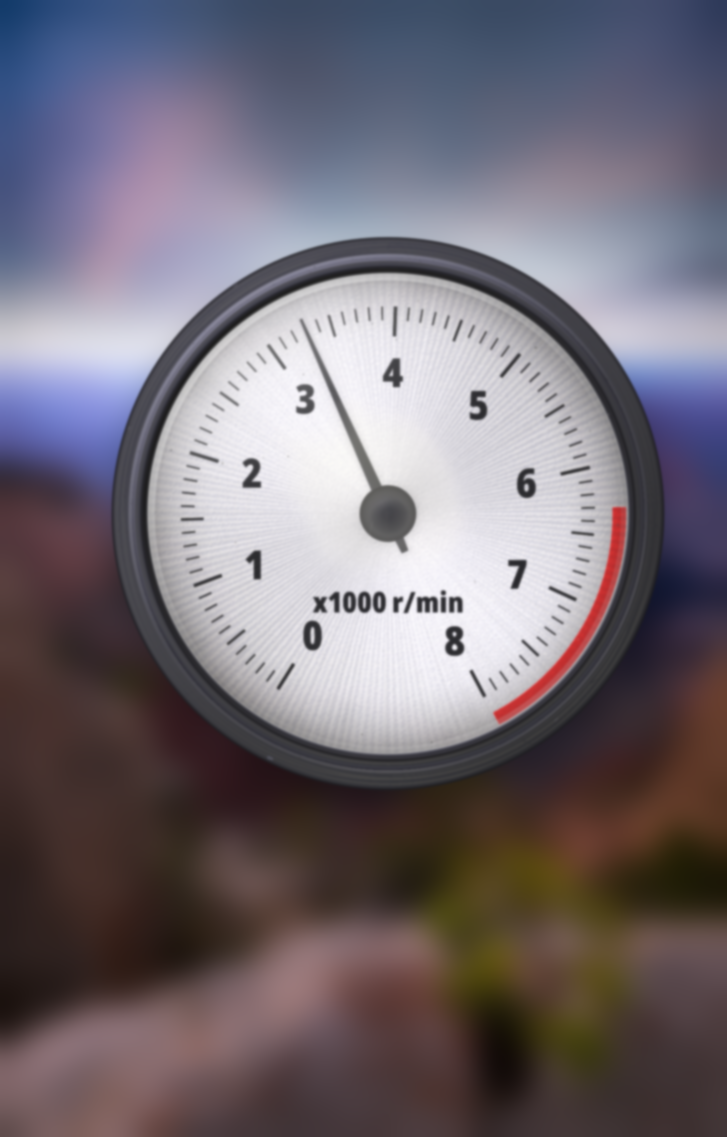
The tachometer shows 3300rpm
